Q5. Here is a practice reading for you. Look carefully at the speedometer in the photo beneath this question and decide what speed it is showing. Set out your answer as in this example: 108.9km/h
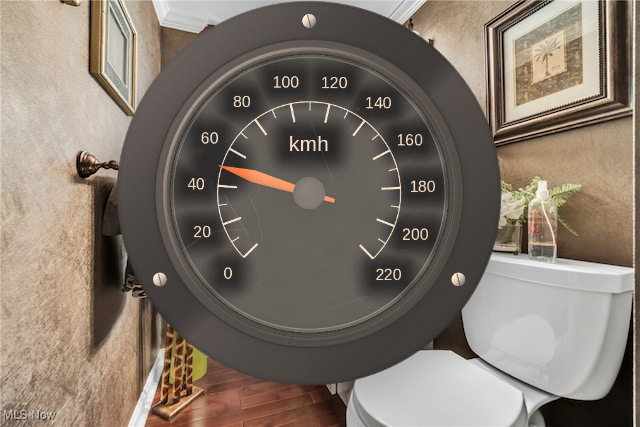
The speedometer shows 50km/h
